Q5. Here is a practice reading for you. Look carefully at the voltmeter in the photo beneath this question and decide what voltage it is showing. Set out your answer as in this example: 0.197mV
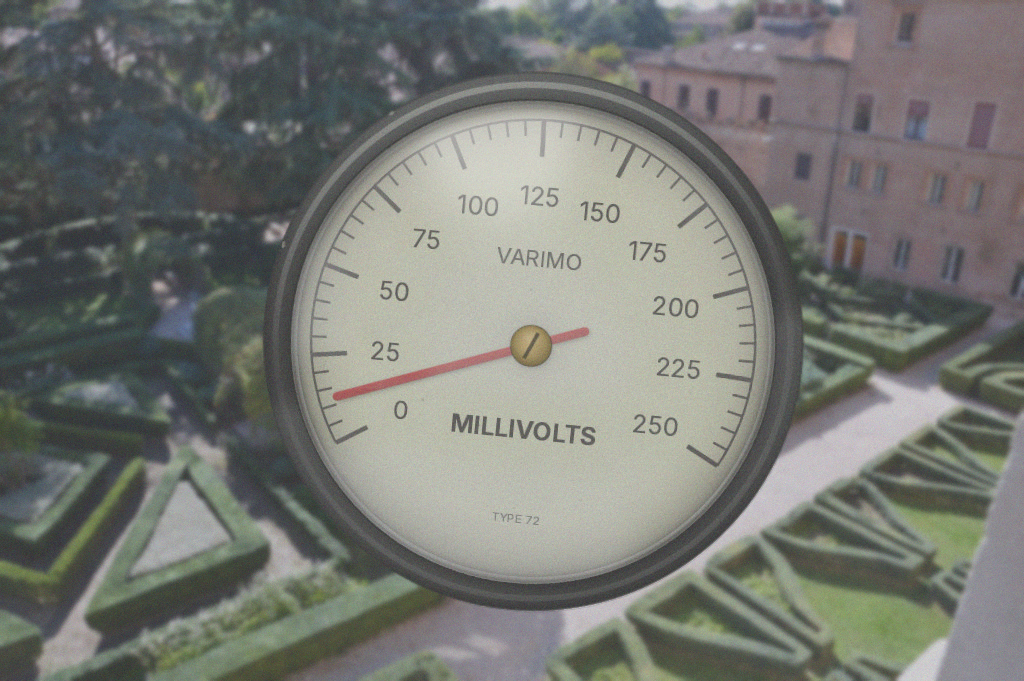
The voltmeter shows 12.5mV
